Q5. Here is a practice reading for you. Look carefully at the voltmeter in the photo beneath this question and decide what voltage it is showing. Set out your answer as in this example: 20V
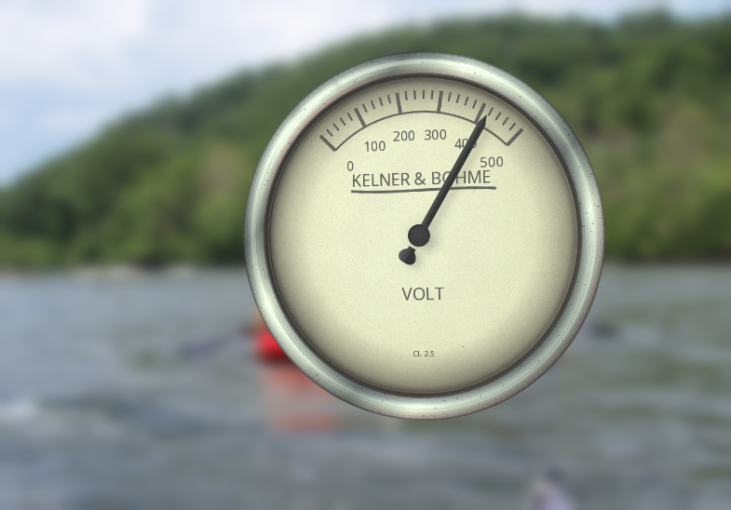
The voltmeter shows 420V
